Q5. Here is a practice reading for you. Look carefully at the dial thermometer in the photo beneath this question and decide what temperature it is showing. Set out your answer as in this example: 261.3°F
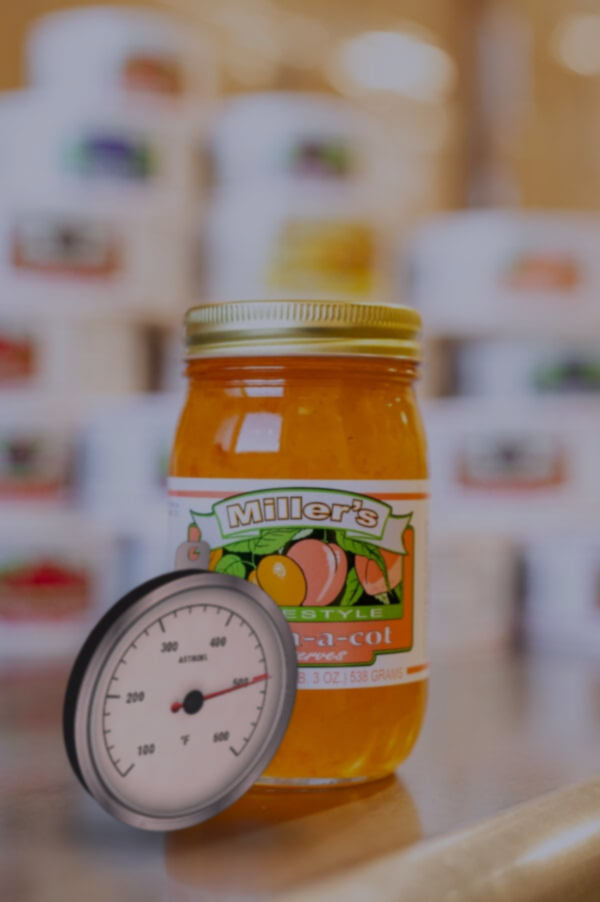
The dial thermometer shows 500°F
